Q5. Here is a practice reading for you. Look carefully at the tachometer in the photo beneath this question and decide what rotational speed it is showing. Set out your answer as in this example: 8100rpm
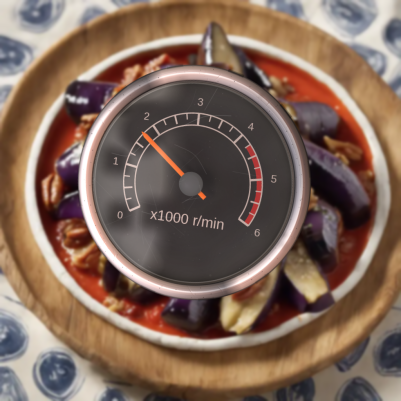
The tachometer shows 1750rpm
